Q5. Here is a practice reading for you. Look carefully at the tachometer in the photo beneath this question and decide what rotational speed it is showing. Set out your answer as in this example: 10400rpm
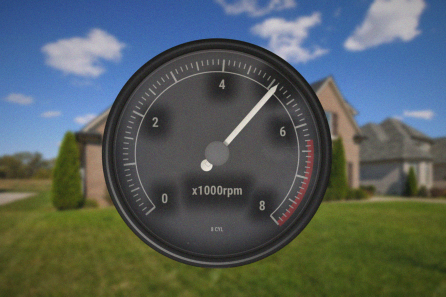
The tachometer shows 5100rpm
